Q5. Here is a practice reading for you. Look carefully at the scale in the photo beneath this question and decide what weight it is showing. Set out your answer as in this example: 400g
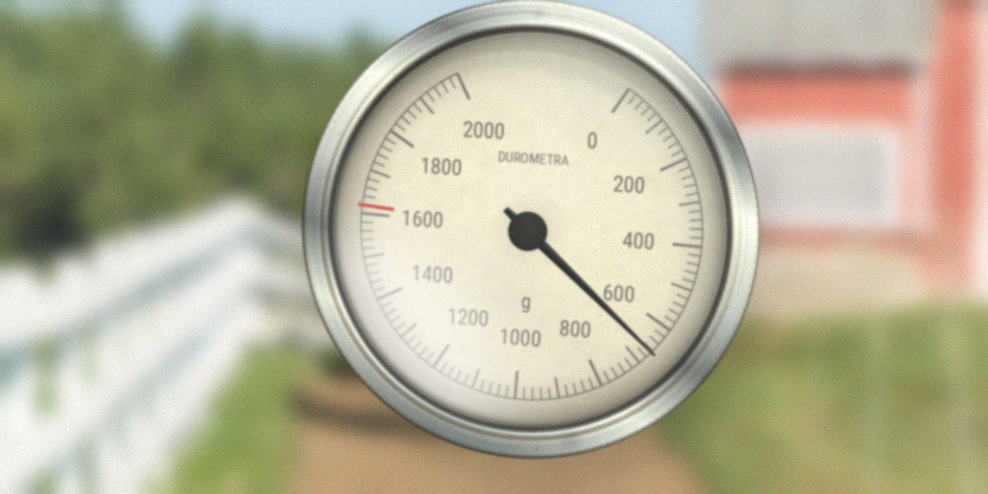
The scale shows 660g
